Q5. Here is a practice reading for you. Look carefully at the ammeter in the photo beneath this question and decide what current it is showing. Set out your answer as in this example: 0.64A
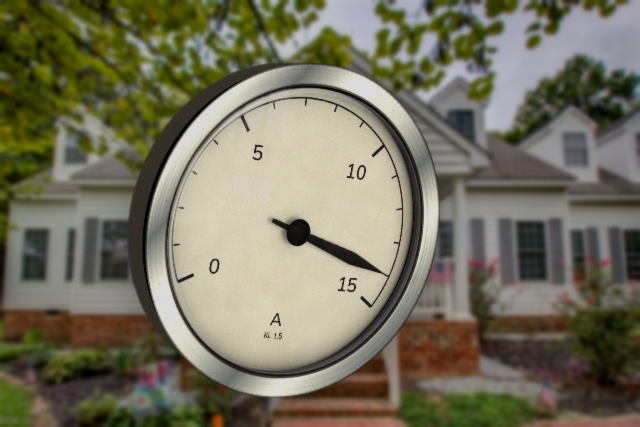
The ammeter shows 14A
